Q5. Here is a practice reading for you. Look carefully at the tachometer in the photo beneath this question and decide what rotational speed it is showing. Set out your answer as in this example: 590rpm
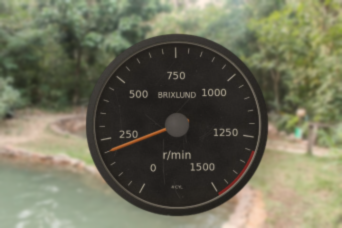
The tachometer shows 200rpm
